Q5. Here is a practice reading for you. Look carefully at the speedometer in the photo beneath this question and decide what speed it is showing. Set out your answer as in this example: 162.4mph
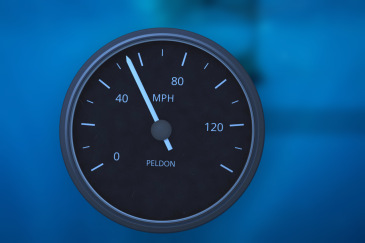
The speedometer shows 55mph
